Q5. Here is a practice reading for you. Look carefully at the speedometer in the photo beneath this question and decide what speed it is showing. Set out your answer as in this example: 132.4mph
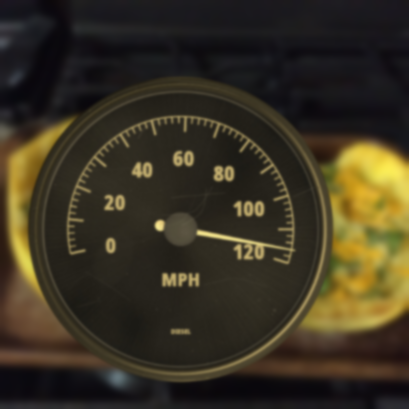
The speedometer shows 116mph
